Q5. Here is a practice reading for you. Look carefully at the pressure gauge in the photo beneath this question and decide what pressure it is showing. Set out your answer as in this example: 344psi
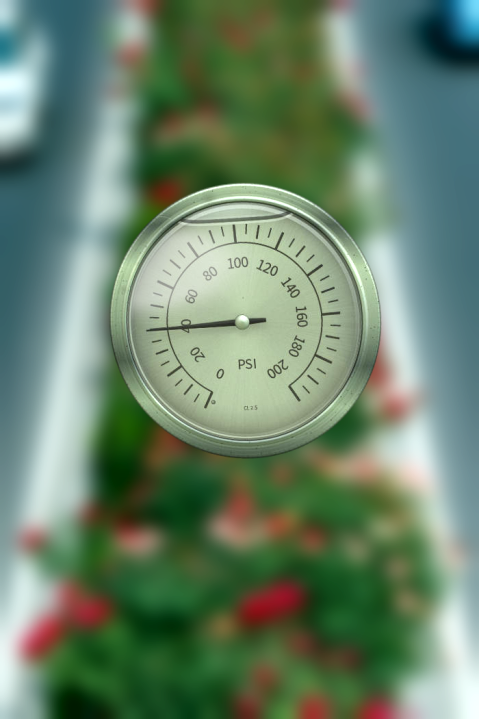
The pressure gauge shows 40psi
